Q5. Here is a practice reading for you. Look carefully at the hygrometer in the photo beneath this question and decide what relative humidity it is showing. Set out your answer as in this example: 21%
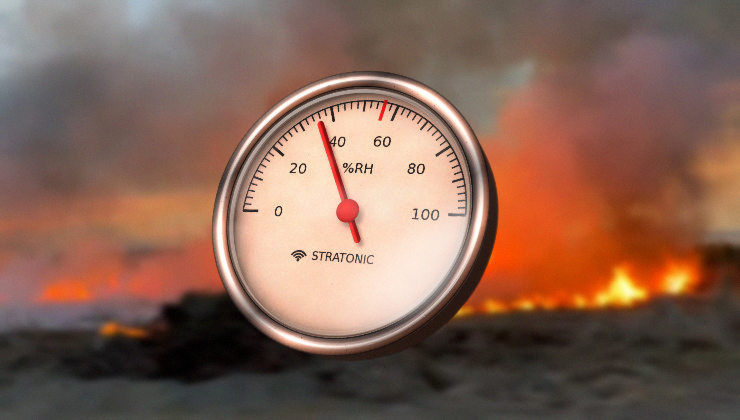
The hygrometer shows 36%
